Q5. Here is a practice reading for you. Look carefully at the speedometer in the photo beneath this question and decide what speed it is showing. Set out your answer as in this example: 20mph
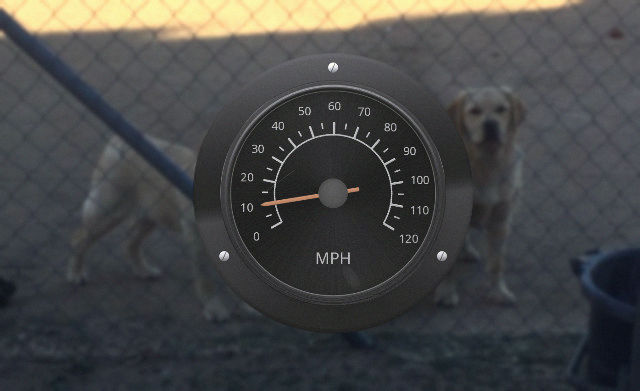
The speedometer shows 10mph
